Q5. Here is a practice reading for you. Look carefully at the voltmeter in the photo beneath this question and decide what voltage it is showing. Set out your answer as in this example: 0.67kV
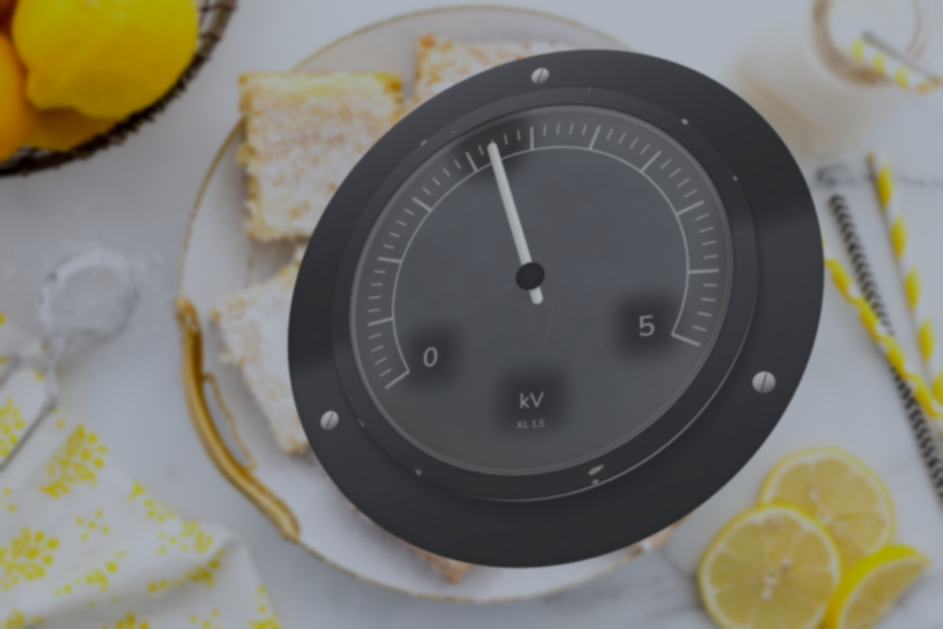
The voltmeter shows 2.2kV
